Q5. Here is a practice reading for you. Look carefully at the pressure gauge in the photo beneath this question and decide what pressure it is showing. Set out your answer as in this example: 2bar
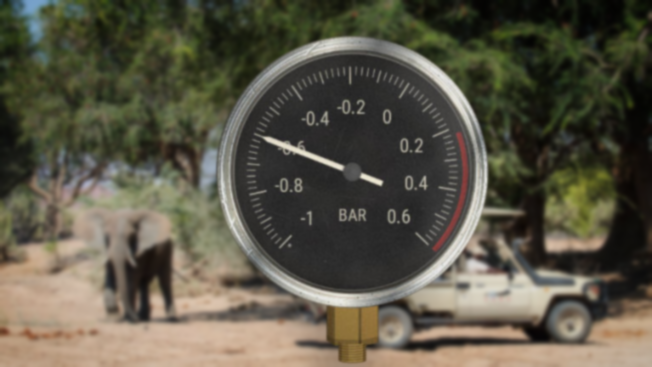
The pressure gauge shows -0.6bar
